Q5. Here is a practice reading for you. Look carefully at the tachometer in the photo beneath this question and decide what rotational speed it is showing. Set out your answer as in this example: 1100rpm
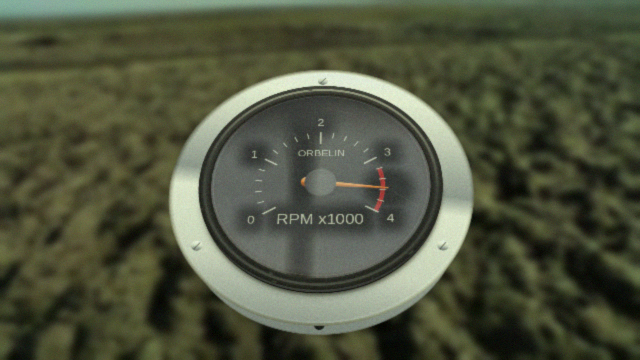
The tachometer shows 3600rpm
